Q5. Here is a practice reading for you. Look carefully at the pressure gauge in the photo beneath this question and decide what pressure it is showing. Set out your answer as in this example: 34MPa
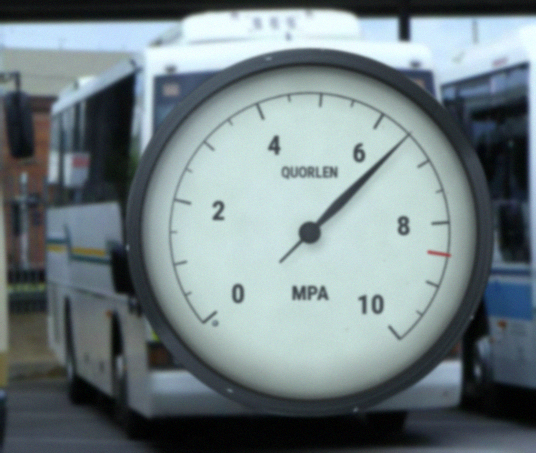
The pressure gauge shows 6.5MPa
